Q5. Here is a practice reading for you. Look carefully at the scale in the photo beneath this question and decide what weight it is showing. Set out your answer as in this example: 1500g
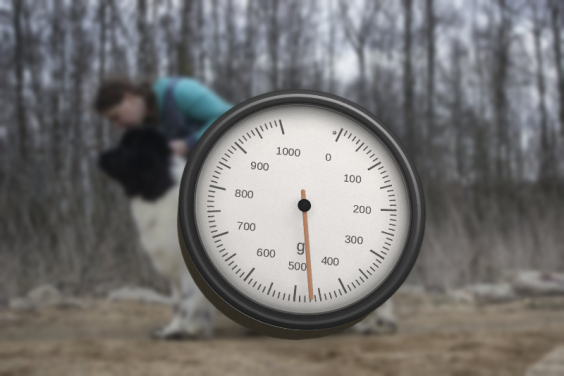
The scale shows 470g
